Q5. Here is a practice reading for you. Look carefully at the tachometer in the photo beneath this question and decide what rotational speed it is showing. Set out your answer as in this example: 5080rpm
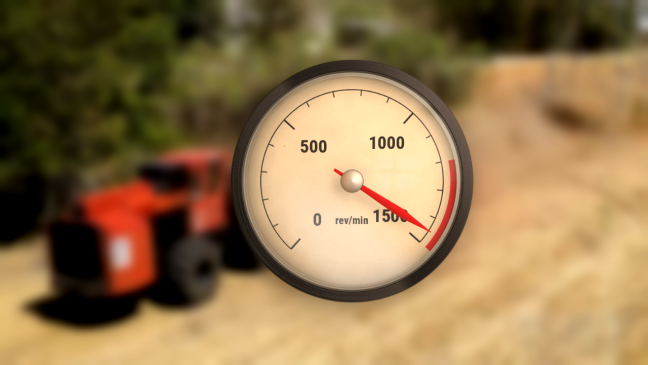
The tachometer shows 1450rpm
